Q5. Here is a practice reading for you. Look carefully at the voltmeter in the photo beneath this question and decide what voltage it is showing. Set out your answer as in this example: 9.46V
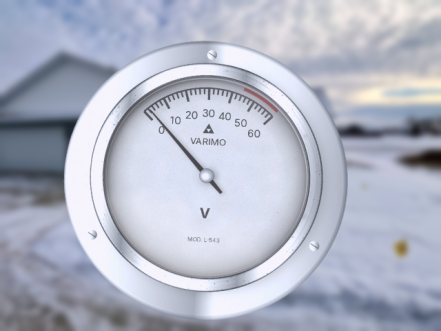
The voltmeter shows 2V
